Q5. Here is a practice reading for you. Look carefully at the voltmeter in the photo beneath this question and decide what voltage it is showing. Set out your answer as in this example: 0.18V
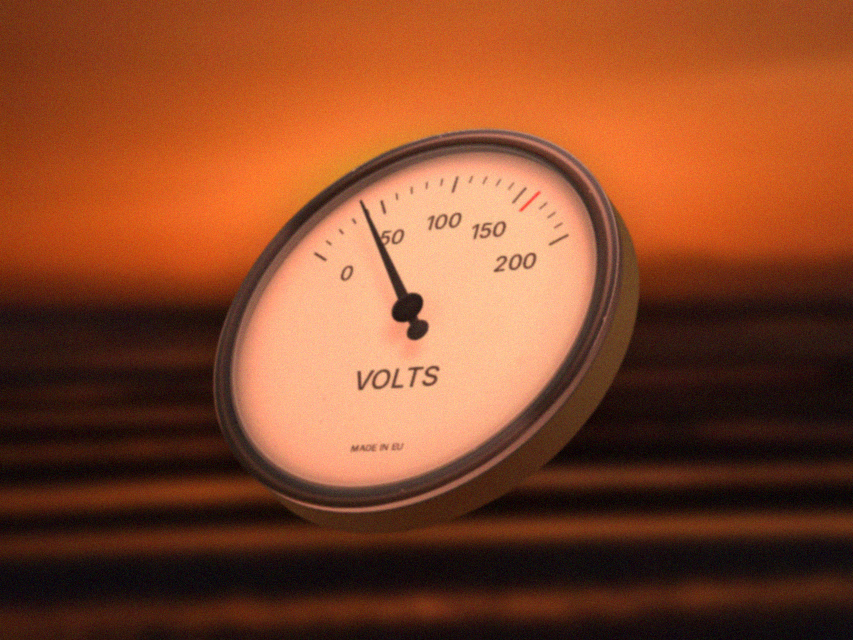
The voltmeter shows 40V
